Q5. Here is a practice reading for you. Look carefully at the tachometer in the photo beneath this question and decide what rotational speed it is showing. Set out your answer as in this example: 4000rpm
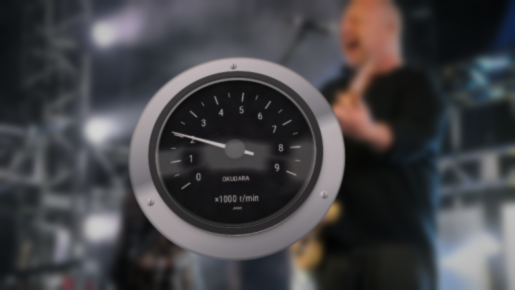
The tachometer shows 2000rpm
